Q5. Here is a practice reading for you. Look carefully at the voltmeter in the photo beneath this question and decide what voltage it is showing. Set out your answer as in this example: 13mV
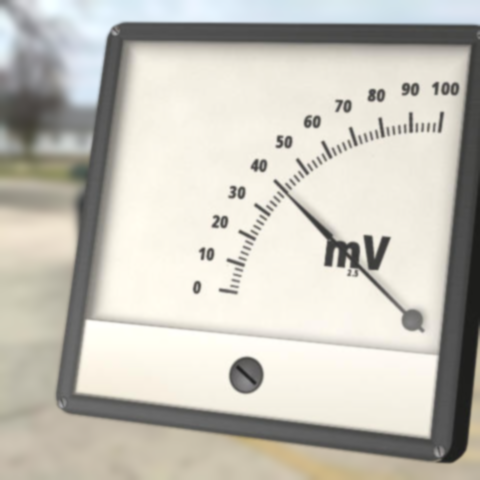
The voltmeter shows 40mV
